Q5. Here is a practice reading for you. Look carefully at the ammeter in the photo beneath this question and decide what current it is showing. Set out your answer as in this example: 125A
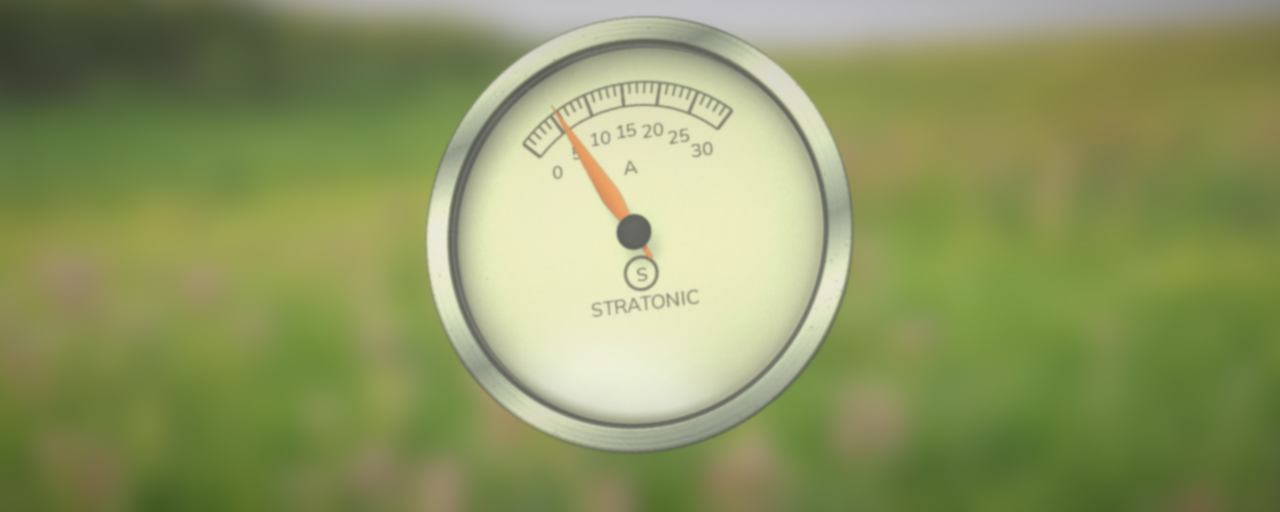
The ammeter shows 6A
